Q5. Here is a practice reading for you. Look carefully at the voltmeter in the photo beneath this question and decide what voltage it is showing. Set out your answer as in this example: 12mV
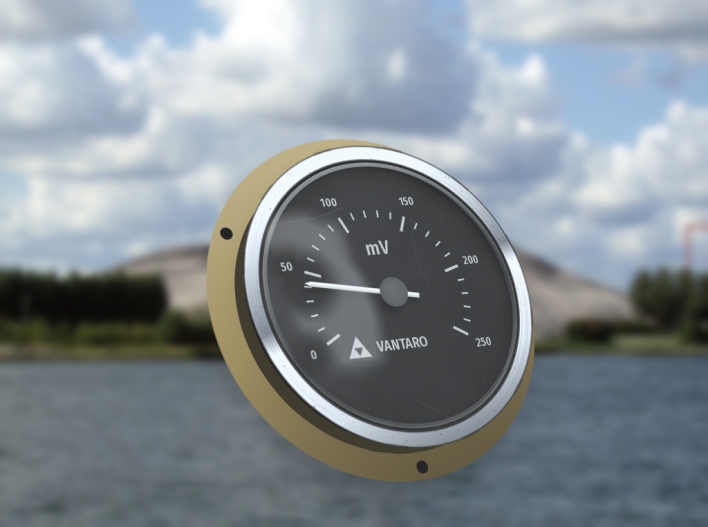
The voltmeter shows 40mV
